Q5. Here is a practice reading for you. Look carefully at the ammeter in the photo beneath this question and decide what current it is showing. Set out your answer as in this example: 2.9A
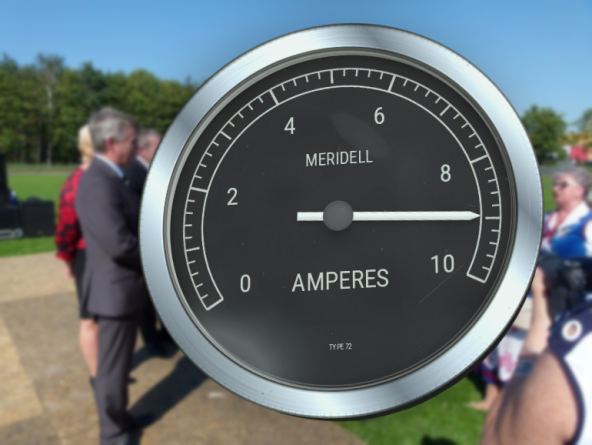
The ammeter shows 9A
